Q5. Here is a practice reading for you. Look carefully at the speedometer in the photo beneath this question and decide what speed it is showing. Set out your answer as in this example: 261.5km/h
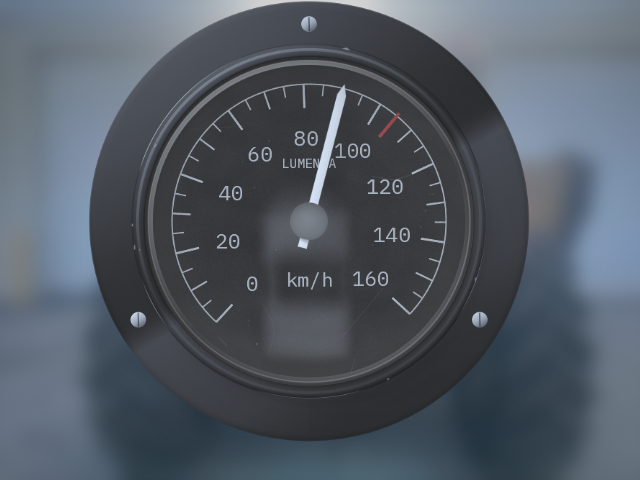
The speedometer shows 90km/h
